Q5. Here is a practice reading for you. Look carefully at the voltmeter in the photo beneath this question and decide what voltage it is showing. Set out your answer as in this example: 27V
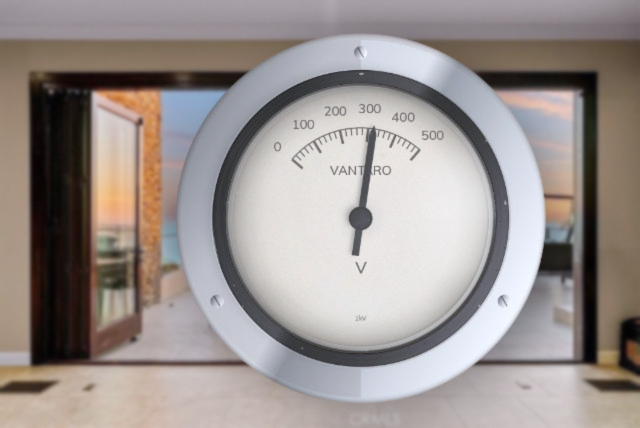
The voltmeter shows 320V
